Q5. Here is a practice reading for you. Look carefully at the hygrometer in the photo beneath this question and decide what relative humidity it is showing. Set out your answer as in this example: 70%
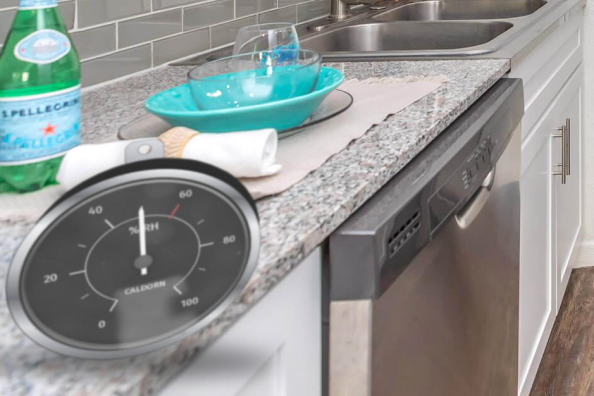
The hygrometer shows 50%
